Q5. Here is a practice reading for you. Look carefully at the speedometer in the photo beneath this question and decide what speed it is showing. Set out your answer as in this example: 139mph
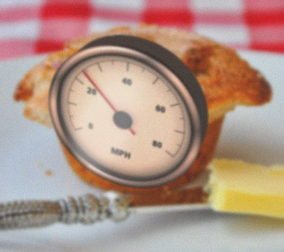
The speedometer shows 25mph
